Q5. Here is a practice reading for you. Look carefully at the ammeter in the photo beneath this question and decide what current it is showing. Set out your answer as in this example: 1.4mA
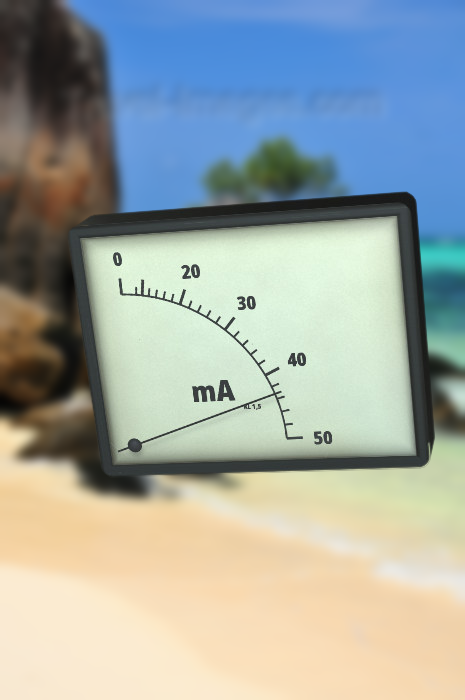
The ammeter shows 43mA
